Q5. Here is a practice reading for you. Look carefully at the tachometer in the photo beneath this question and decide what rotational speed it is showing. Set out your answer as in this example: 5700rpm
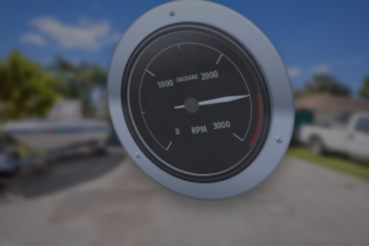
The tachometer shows 2500rpm
